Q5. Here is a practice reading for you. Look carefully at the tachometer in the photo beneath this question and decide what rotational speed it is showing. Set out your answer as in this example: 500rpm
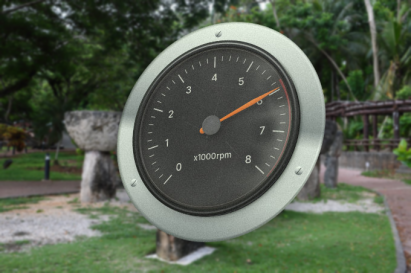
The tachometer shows 6000rpm
